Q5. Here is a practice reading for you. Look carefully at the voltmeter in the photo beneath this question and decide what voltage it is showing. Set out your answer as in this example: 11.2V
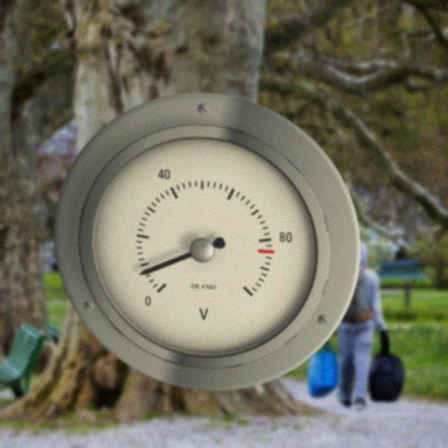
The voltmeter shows 8V
